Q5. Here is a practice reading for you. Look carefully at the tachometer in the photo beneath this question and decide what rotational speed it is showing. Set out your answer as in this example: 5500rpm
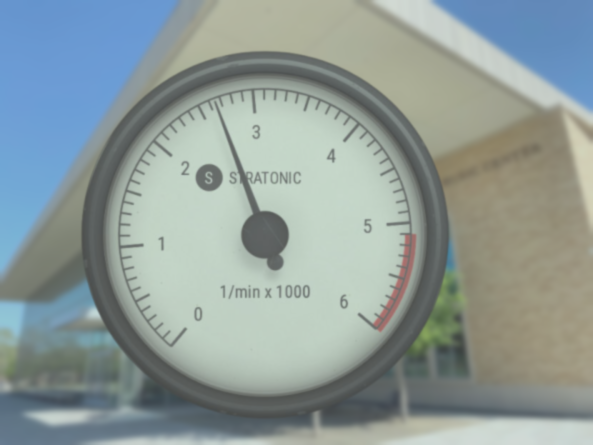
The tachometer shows 2650rpm
